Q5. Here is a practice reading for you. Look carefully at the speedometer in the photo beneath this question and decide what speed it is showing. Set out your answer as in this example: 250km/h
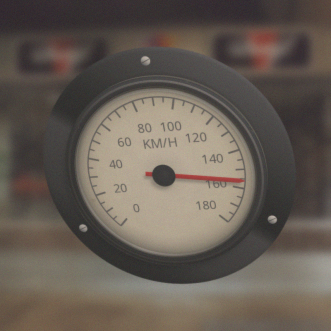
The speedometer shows 155km/h
